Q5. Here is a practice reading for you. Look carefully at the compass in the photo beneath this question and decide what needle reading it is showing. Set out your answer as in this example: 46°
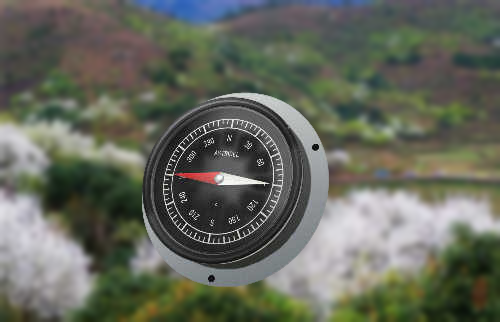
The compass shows 270°
